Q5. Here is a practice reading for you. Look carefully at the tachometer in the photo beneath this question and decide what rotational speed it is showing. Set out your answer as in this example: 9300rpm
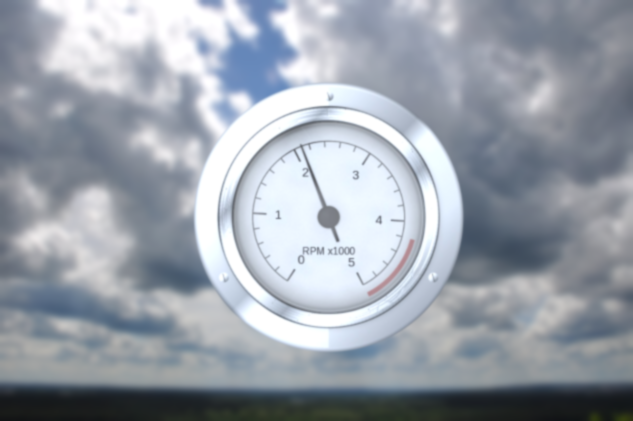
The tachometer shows 2100rpm
